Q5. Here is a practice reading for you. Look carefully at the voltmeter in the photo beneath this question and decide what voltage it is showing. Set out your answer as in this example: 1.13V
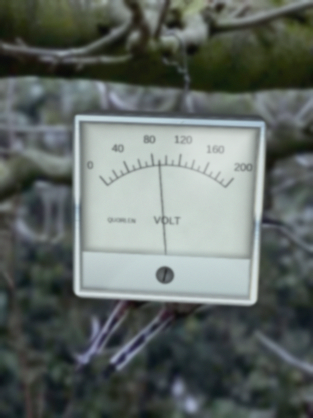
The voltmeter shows 90V
